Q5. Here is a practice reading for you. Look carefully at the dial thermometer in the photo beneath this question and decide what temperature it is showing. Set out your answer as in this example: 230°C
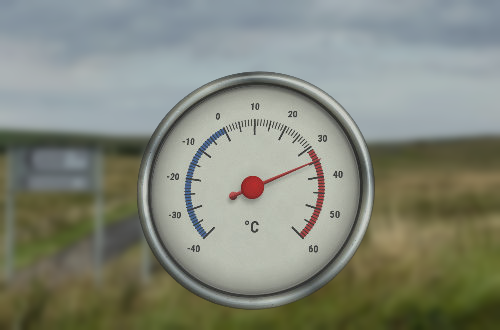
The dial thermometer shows 35°C
